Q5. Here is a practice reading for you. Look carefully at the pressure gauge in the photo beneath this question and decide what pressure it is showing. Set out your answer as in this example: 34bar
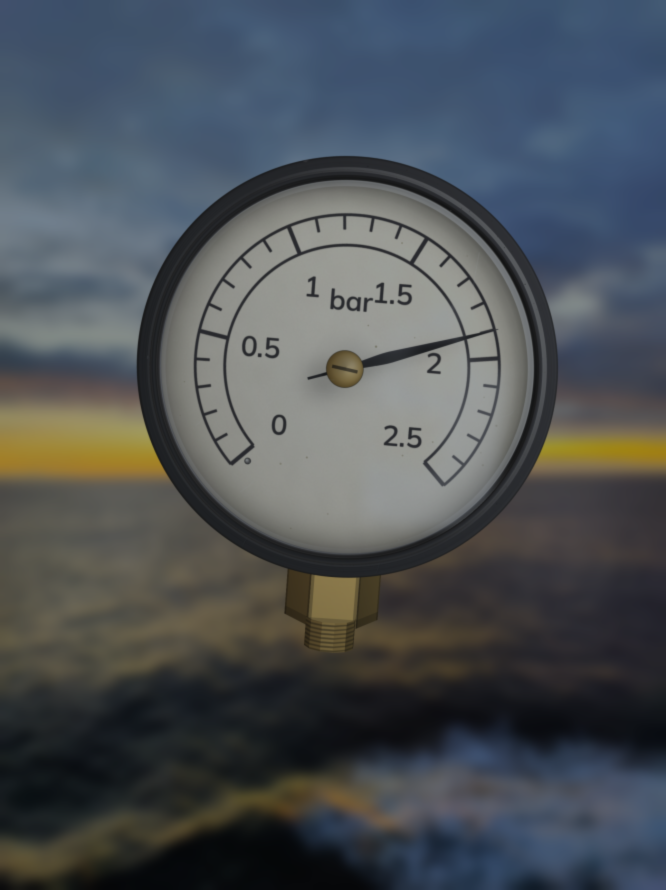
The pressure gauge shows 1.9bar
